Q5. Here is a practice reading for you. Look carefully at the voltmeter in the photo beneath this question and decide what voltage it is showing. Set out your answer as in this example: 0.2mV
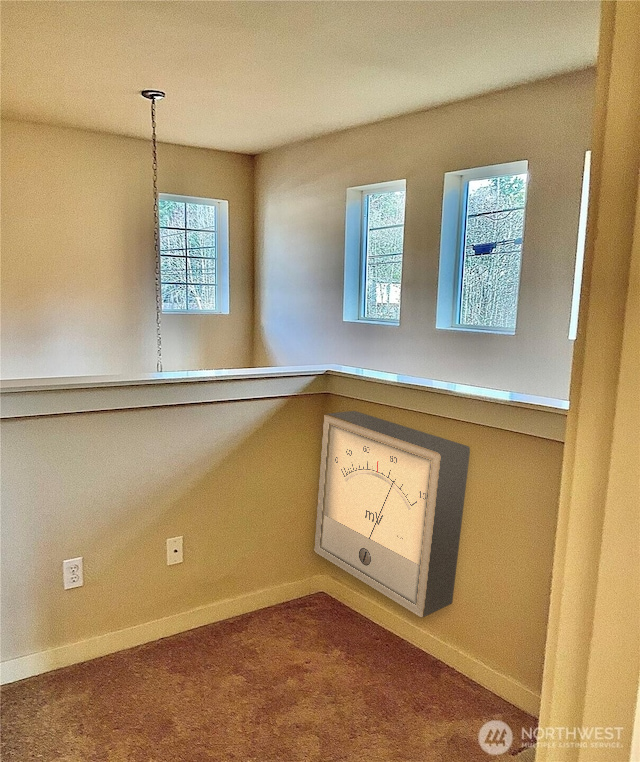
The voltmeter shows 85mV
